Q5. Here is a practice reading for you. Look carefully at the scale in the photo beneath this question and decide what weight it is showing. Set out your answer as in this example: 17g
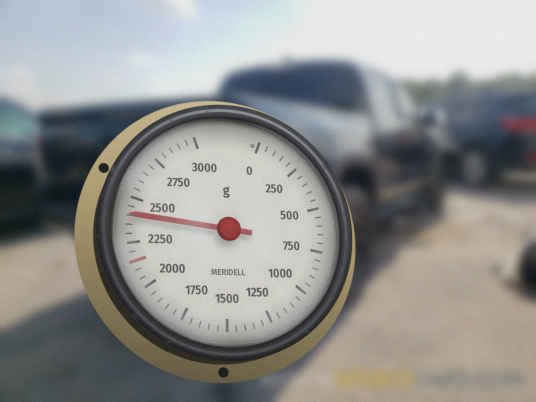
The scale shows 2400g
